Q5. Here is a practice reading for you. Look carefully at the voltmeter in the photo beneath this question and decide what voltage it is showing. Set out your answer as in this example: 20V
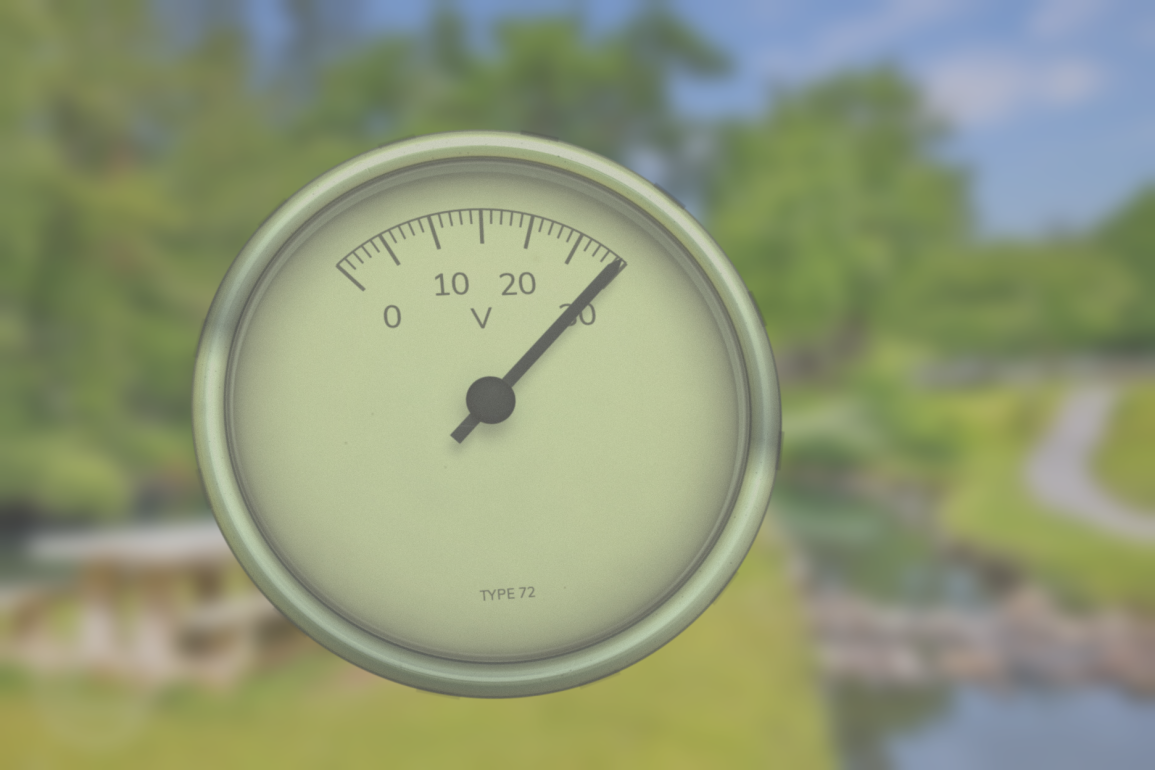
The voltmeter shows 29.5V
